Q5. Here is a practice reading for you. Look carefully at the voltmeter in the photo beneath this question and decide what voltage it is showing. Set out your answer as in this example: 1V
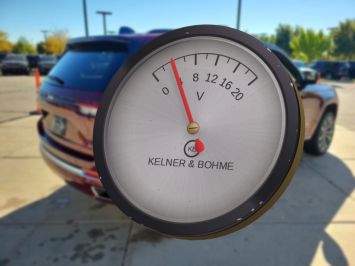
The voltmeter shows 4V
